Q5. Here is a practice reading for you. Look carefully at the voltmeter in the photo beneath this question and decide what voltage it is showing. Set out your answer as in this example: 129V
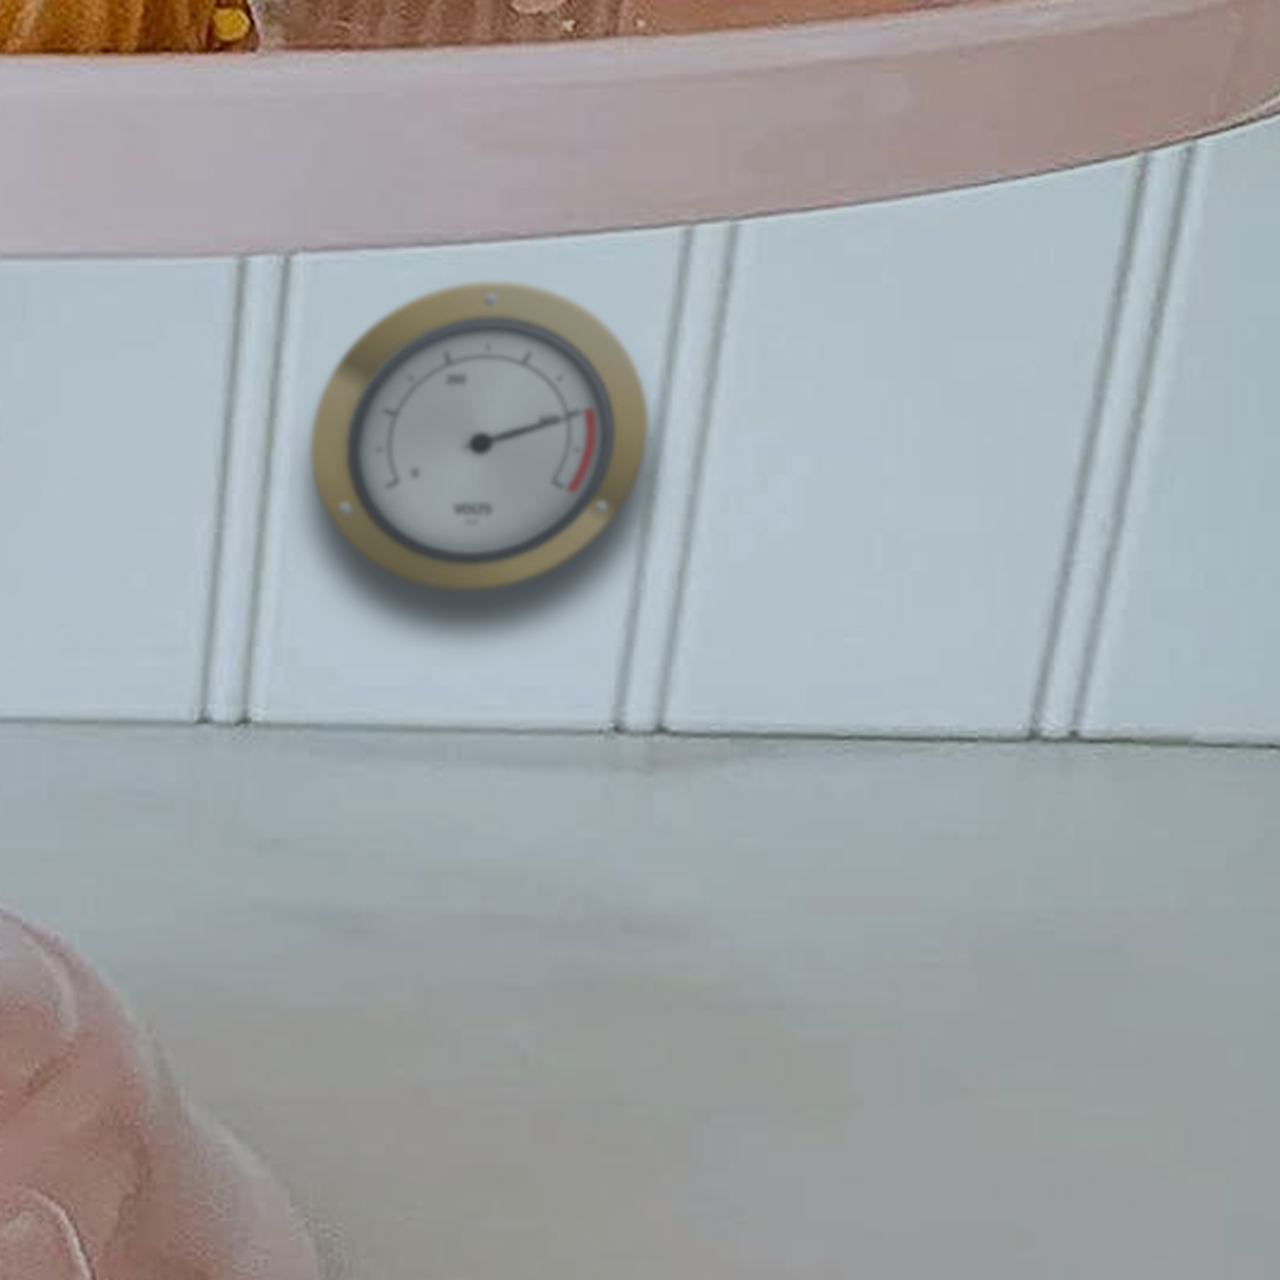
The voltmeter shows 400V
